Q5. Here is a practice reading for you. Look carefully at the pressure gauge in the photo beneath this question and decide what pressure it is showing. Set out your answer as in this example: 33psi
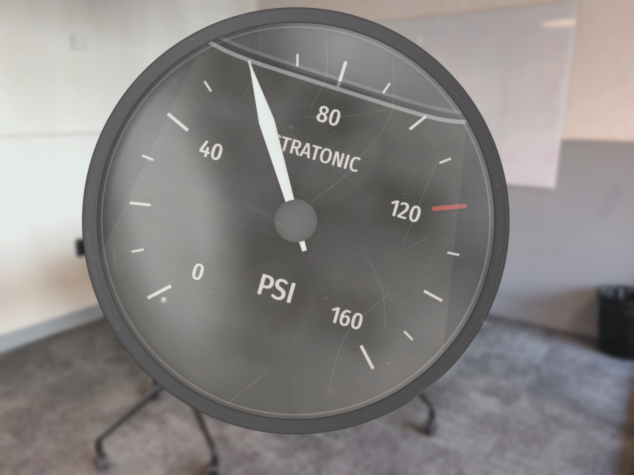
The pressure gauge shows 60psi
